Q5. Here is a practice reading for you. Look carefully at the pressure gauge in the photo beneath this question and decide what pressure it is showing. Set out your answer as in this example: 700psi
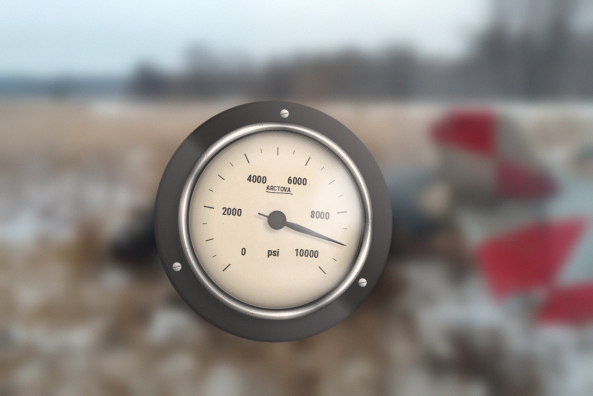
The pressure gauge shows 9000psi
